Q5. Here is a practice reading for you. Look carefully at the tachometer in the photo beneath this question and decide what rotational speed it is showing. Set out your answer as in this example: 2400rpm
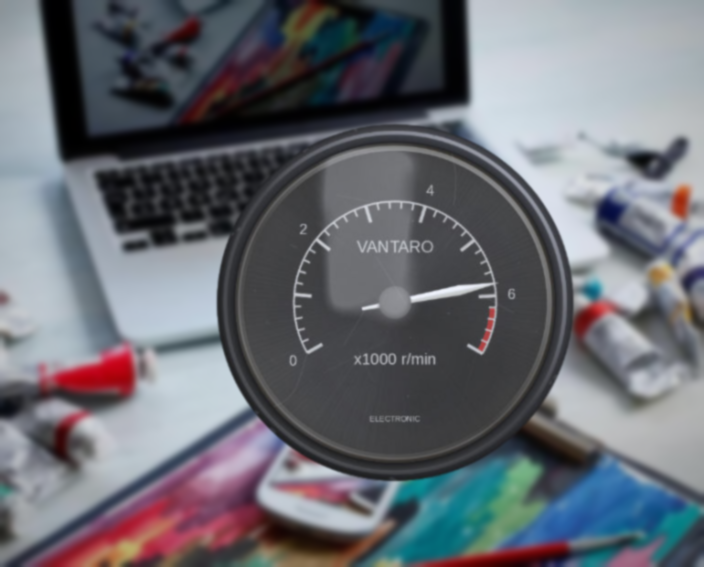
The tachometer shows 5800rpm
